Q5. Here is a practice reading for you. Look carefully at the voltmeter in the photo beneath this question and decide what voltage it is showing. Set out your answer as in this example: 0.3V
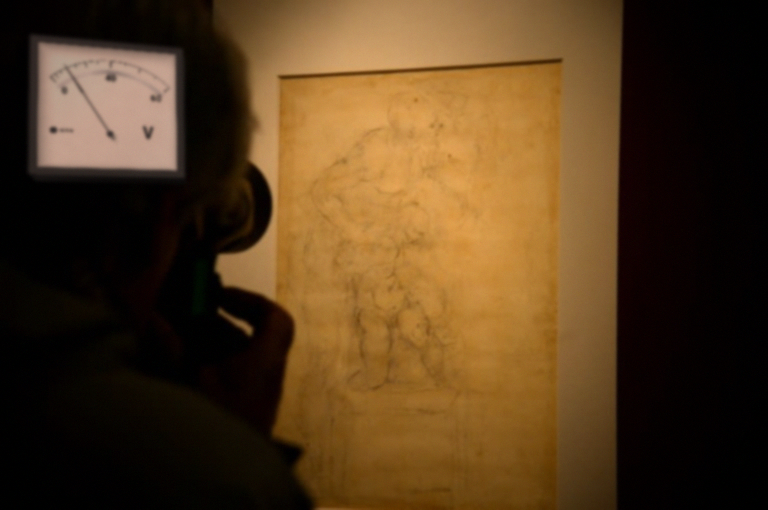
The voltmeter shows 20V
